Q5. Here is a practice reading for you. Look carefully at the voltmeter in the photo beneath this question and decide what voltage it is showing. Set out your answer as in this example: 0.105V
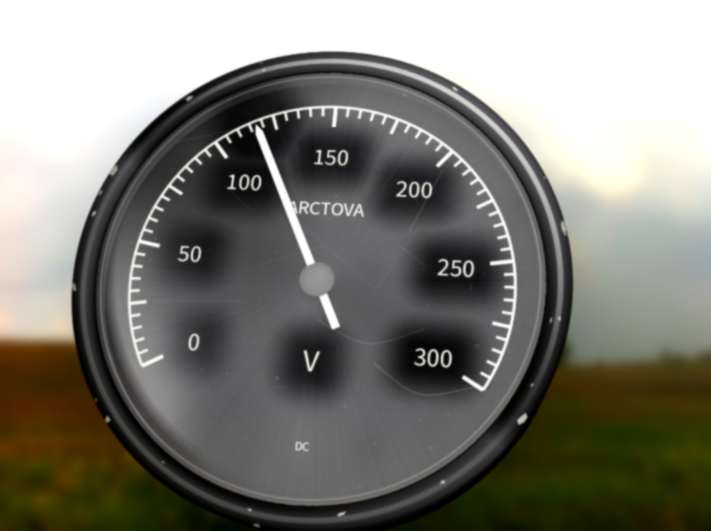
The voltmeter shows 117.5V
